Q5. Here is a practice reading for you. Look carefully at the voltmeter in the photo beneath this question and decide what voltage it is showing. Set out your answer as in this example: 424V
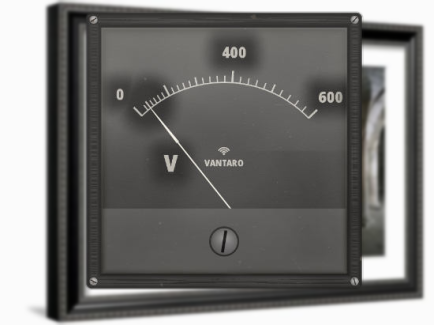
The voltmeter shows 100V
